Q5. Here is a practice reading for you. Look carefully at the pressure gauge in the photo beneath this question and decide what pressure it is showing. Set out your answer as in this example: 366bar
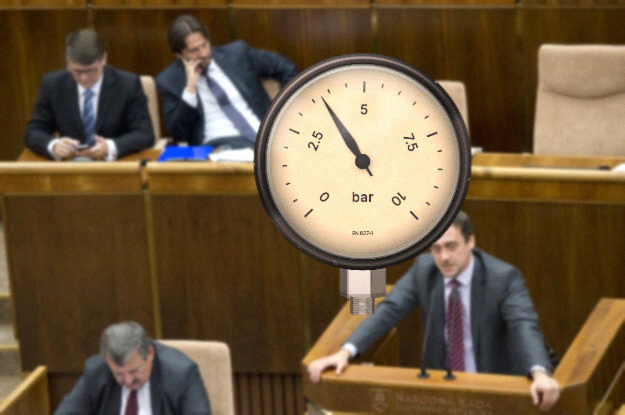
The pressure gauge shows 3.75bar
